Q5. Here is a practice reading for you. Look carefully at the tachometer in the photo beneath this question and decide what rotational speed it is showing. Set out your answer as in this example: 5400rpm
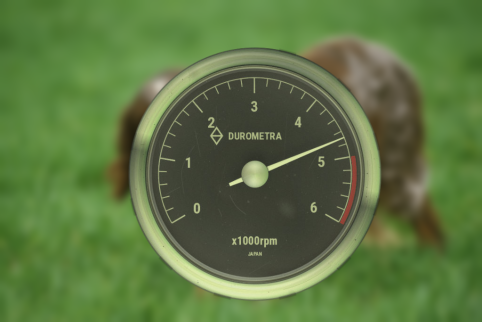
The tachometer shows 4700rpm
